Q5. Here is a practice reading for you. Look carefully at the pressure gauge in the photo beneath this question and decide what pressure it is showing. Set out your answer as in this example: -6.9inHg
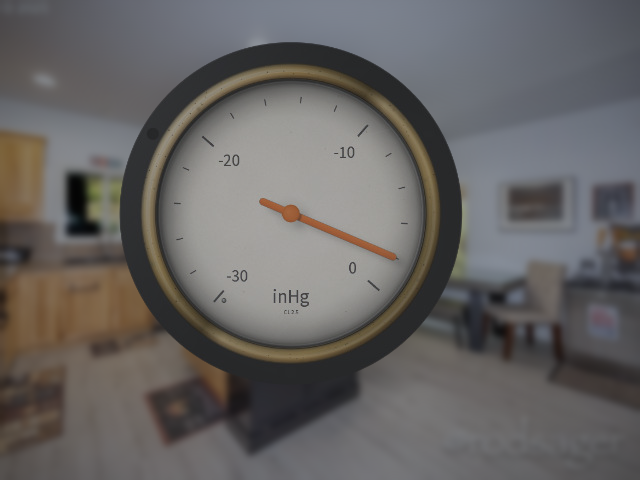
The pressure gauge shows -2inHg
